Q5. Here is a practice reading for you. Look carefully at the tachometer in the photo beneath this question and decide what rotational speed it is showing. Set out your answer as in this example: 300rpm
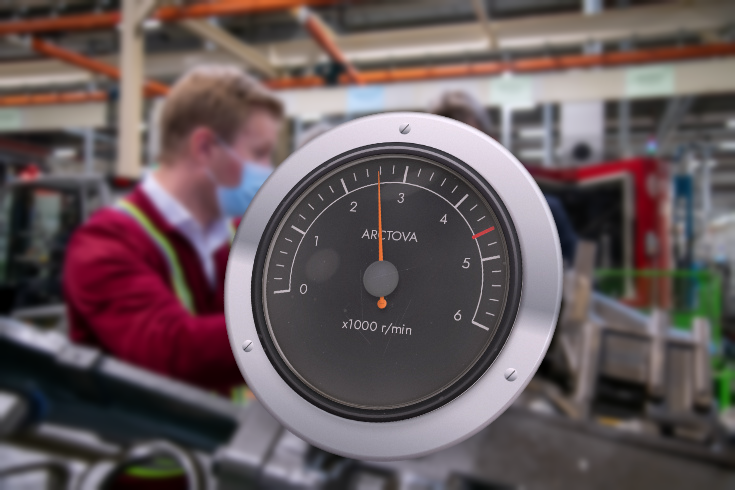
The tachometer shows 2600rpm
